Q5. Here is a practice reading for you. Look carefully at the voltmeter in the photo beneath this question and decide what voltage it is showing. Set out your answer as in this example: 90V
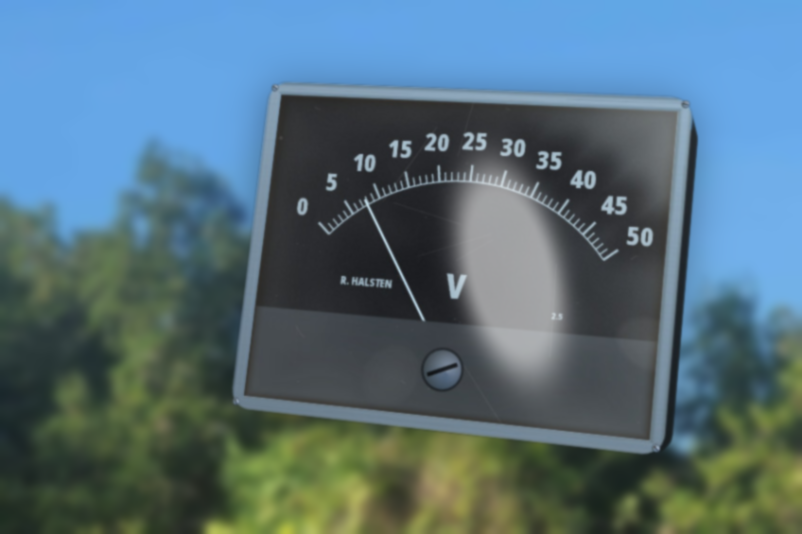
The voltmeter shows 8V
